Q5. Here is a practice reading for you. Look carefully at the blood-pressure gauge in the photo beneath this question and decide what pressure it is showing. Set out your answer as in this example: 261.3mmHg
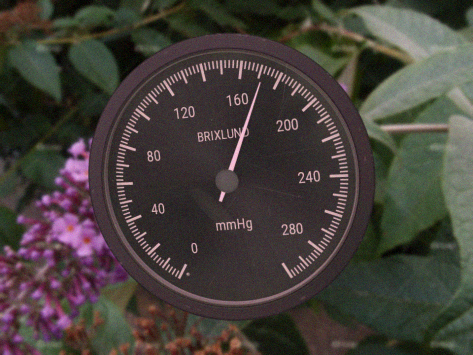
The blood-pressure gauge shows 172mmHg
